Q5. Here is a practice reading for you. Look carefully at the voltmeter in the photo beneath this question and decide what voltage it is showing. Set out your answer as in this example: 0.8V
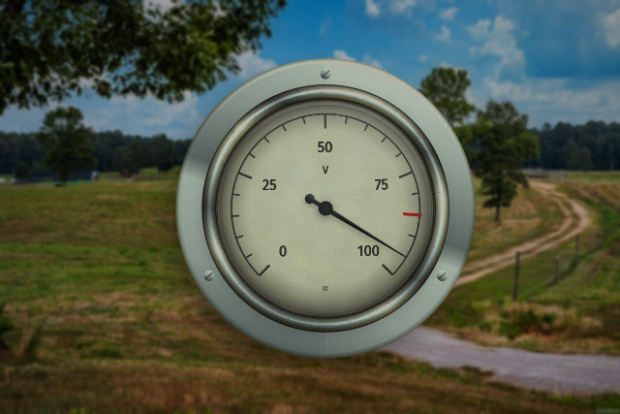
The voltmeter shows 95V
